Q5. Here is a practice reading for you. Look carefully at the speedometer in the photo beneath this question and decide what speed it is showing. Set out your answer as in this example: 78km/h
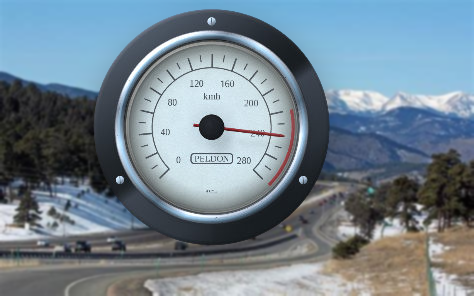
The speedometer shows 240km/h
